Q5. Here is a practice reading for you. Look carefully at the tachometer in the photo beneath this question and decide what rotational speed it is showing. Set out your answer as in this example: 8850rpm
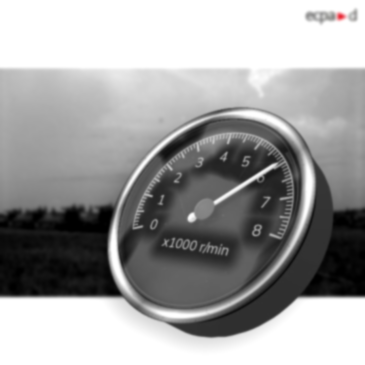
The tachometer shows 6000rpm
